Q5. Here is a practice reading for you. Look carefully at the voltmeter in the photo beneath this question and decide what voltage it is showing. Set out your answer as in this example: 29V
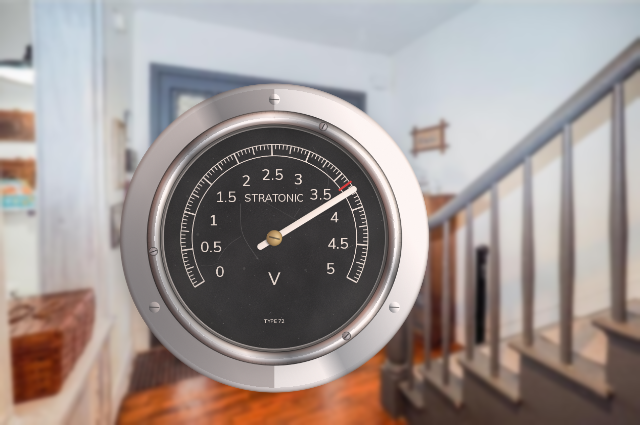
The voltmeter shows 3.75V
